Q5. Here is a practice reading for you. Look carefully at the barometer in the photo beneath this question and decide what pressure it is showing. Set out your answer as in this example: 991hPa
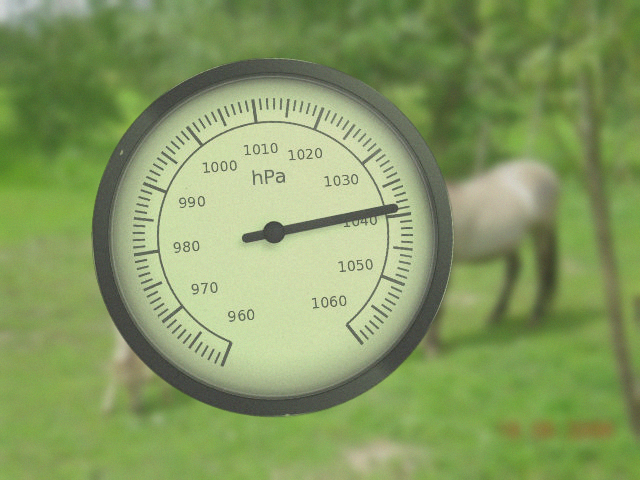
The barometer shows 1039hPa
